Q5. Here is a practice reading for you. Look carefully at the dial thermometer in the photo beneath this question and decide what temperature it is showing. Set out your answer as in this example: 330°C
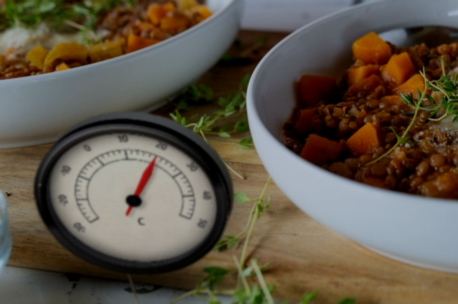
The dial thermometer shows 20°C
